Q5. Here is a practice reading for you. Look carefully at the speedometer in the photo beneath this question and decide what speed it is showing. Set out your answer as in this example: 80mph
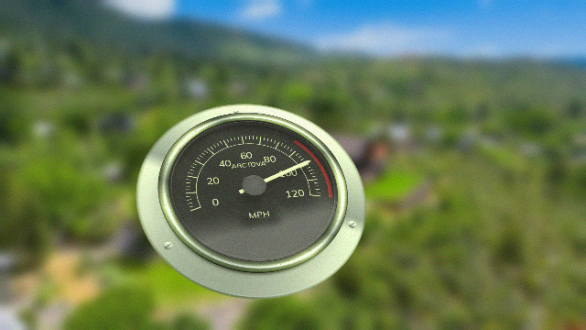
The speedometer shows 100mph
